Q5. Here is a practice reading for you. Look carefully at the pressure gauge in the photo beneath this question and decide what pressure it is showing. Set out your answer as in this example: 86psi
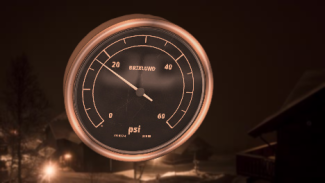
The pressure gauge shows 17.5psi
